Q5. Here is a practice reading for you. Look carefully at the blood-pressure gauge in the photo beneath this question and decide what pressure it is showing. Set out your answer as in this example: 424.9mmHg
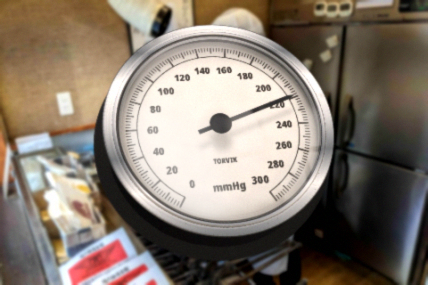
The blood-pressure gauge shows 220mmHg
